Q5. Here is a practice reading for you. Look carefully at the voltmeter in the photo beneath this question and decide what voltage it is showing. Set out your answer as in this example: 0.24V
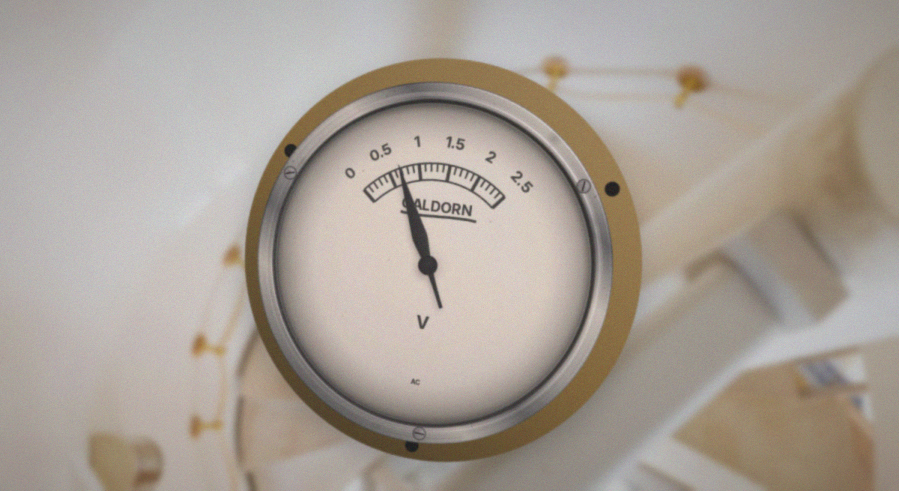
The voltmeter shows 0.7V
